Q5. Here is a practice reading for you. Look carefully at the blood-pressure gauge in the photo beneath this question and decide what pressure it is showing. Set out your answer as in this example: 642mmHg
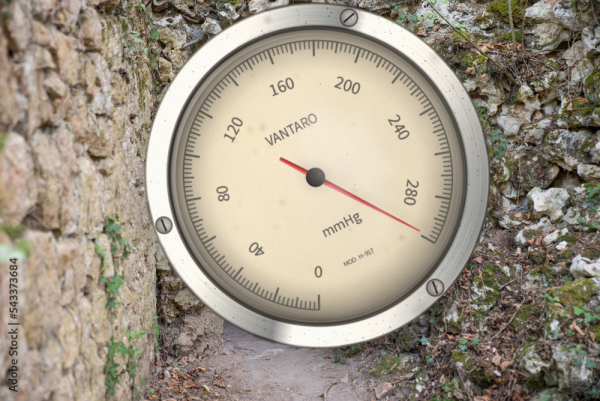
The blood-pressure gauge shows 298mmHg
